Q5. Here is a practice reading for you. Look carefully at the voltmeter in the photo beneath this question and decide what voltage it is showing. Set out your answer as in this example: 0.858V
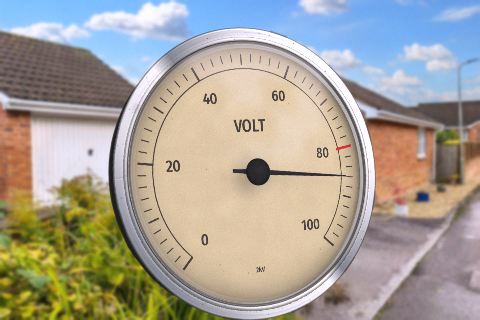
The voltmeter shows 86V
